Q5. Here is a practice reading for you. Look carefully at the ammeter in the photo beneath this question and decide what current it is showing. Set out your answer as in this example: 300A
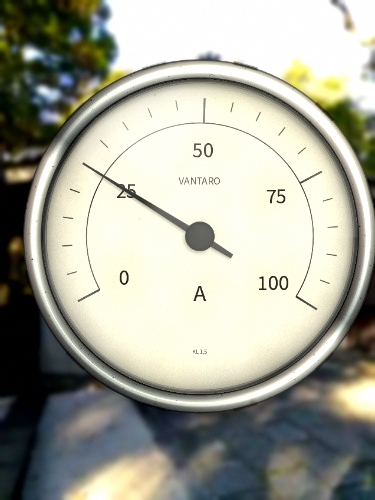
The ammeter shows 25A
